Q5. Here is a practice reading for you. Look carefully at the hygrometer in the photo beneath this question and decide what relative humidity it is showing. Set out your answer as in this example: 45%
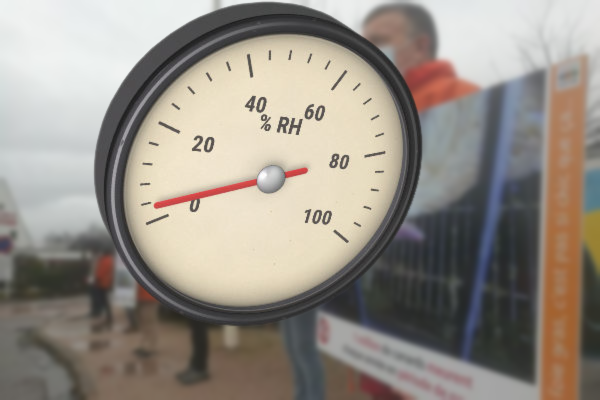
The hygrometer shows 4%
